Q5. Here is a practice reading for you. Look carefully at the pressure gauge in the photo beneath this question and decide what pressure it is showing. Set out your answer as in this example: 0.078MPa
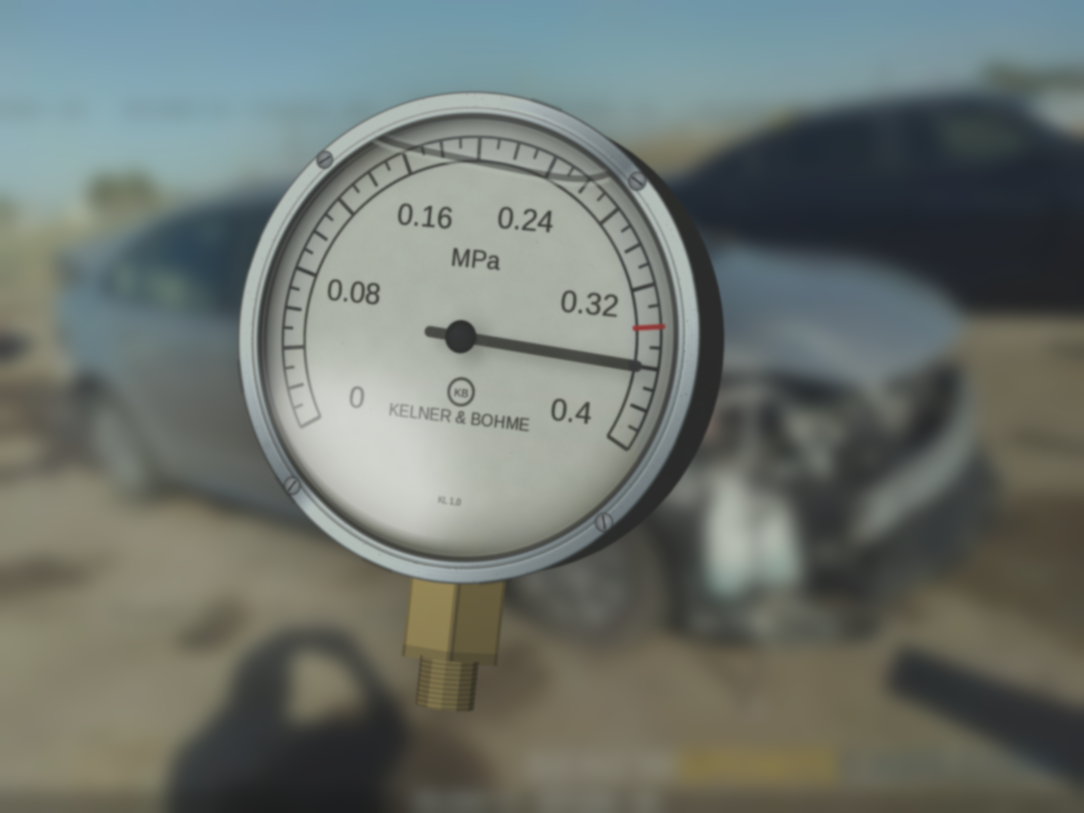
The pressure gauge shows 0.36MPa
